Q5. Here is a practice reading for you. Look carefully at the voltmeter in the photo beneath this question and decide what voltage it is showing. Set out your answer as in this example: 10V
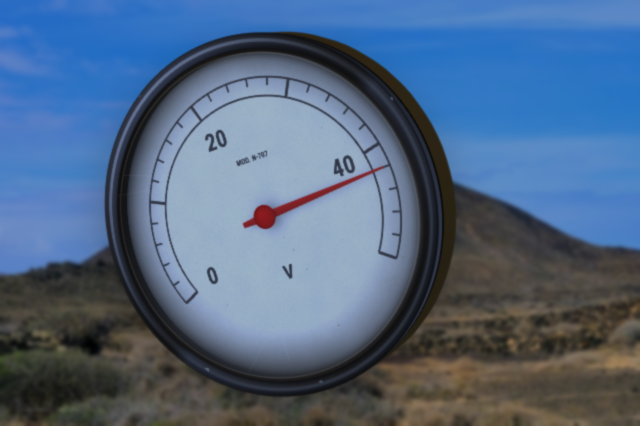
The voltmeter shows 42V
